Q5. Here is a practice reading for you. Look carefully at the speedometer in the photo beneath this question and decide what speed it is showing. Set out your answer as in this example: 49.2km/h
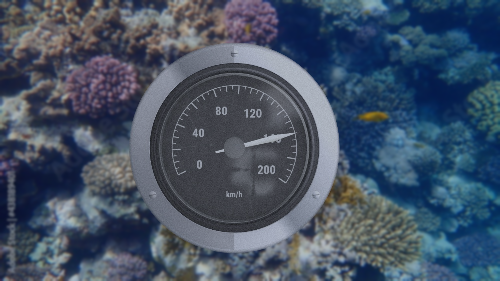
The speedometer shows 160km/h
